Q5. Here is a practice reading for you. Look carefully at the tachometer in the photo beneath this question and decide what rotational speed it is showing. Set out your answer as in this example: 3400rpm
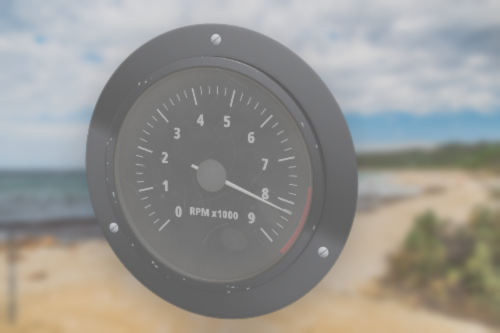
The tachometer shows 8200rpm
